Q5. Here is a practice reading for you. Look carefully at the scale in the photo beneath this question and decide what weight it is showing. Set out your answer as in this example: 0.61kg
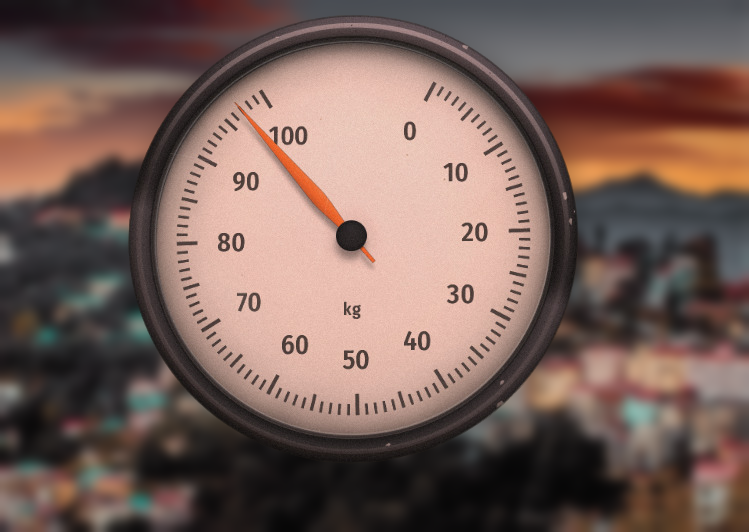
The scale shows 97kg
